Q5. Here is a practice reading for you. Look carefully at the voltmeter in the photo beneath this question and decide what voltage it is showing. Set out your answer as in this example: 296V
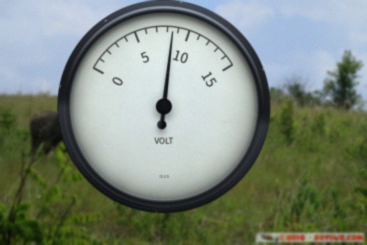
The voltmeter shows 8.5V
